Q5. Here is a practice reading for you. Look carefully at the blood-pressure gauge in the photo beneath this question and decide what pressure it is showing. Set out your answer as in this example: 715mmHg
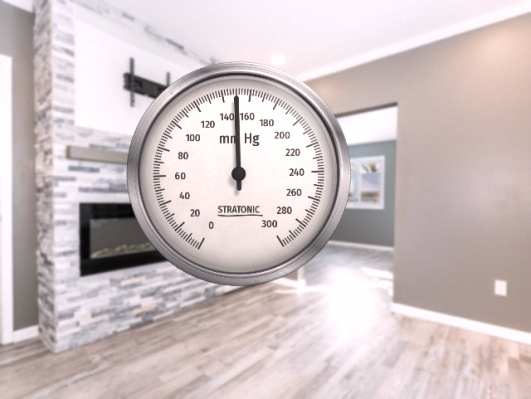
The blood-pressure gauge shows 150mmHg
